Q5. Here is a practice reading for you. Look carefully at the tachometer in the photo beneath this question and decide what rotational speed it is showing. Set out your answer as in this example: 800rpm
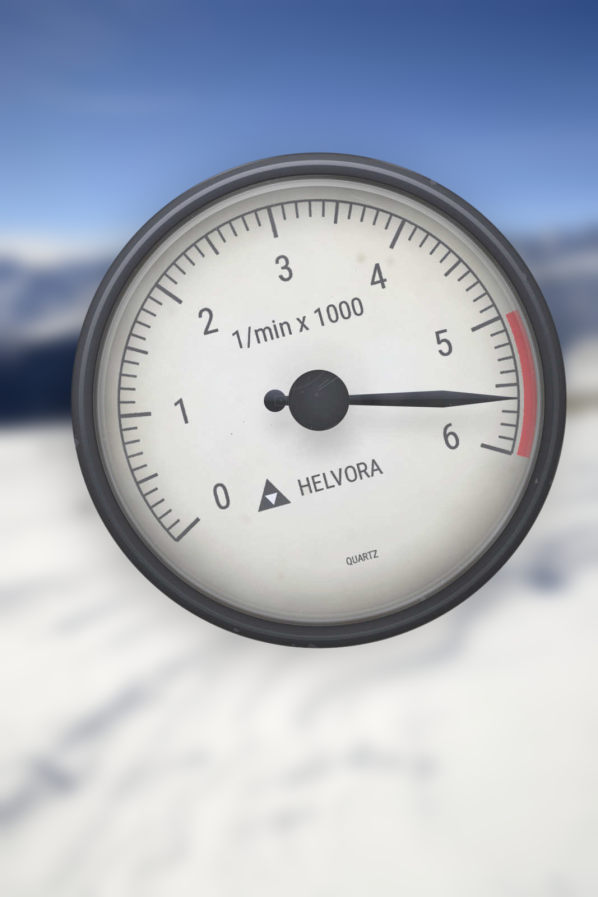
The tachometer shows 5600rpm
